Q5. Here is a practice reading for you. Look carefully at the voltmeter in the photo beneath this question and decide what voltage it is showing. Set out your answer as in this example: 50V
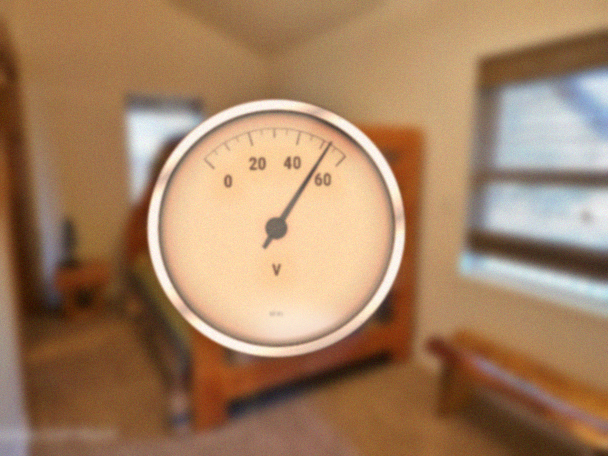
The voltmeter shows 52.5V
